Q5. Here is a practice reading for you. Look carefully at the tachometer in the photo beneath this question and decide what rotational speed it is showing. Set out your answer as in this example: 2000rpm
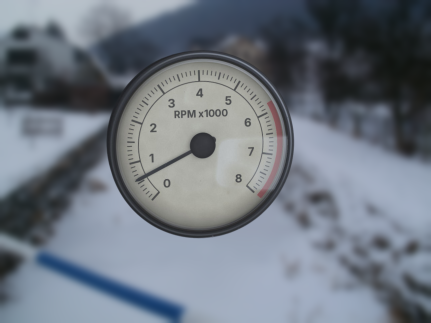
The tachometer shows 600rpm
